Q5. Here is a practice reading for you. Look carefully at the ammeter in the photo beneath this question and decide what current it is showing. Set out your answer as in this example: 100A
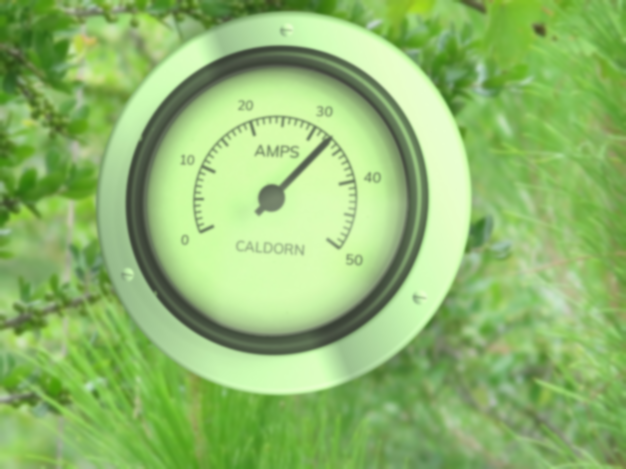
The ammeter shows 33A
